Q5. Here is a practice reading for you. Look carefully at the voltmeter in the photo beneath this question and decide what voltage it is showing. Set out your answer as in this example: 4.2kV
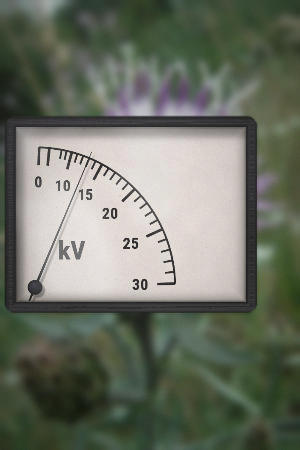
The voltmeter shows 13kV
